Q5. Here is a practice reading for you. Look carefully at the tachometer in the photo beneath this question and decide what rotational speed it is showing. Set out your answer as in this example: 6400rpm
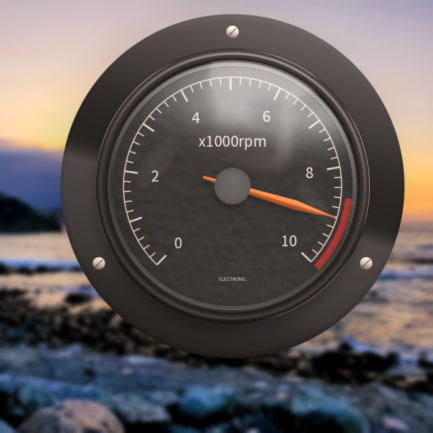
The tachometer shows 9000rpm
